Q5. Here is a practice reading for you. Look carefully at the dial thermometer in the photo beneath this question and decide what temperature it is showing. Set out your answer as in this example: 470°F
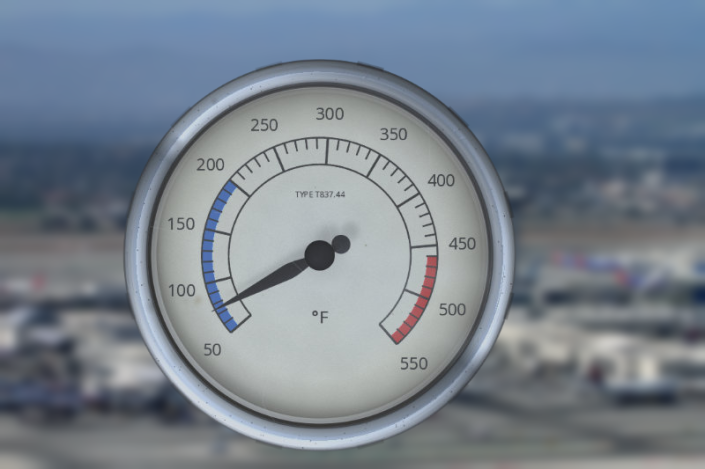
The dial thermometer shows 75°F
